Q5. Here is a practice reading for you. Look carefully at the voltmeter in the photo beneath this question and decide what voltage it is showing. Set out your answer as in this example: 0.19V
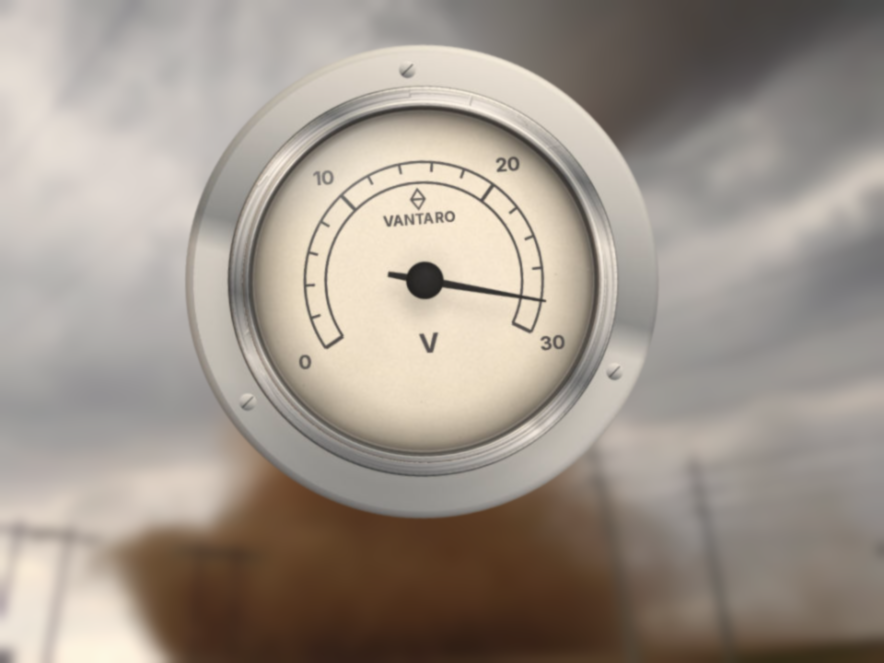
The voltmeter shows 28V
